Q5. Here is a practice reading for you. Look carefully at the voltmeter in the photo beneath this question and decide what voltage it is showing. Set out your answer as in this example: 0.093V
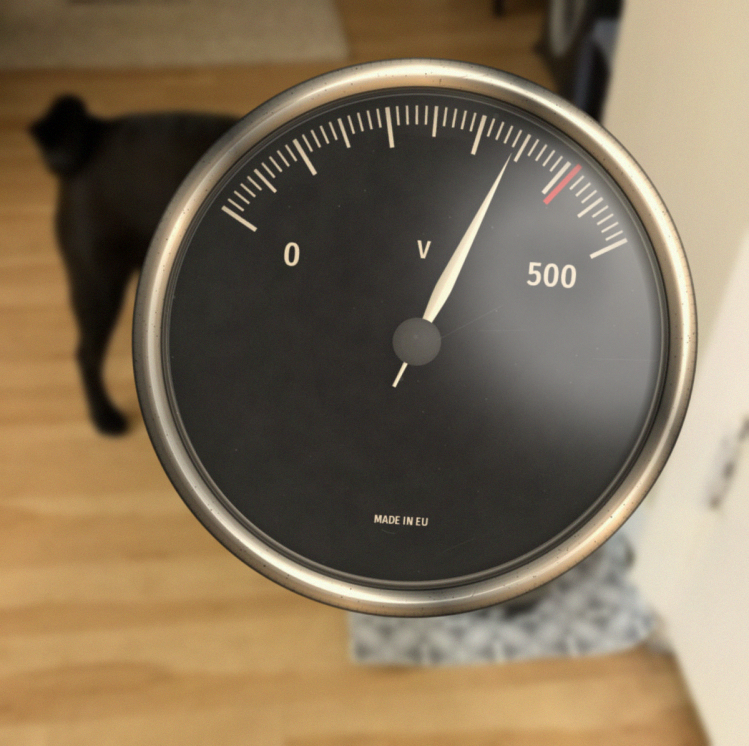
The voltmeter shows 340V
